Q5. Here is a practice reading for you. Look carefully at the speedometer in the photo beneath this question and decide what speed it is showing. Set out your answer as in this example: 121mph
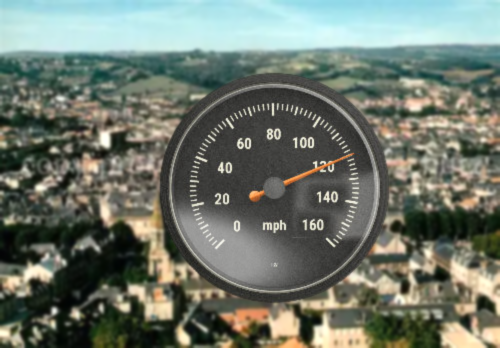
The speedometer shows 120mph
